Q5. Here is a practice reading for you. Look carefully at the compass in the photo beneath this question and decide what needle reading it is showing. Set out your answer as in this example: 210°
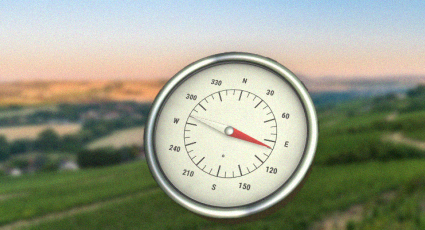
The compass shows 100°
